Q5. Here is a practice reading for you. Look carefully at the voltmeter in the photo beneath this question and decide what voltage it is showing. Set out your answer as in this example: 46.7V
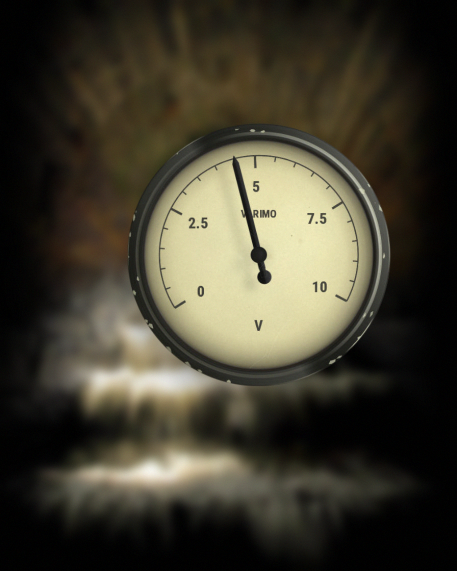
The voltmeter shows 4.5V
